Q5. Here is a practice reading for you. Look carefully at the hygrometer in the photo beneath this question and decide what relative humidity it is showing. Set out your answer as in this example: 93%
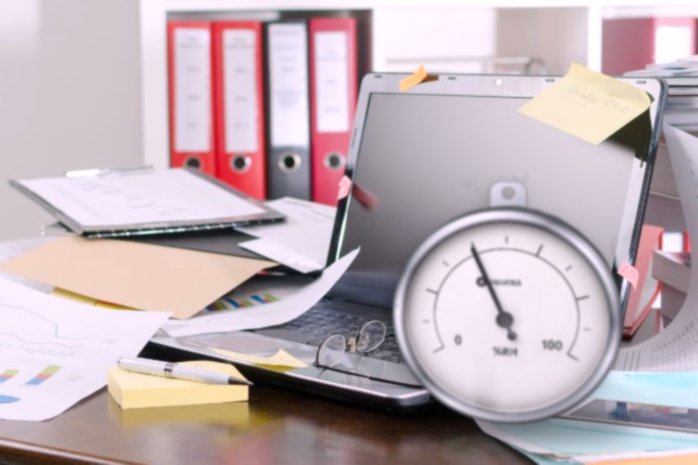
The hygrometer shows 40%
